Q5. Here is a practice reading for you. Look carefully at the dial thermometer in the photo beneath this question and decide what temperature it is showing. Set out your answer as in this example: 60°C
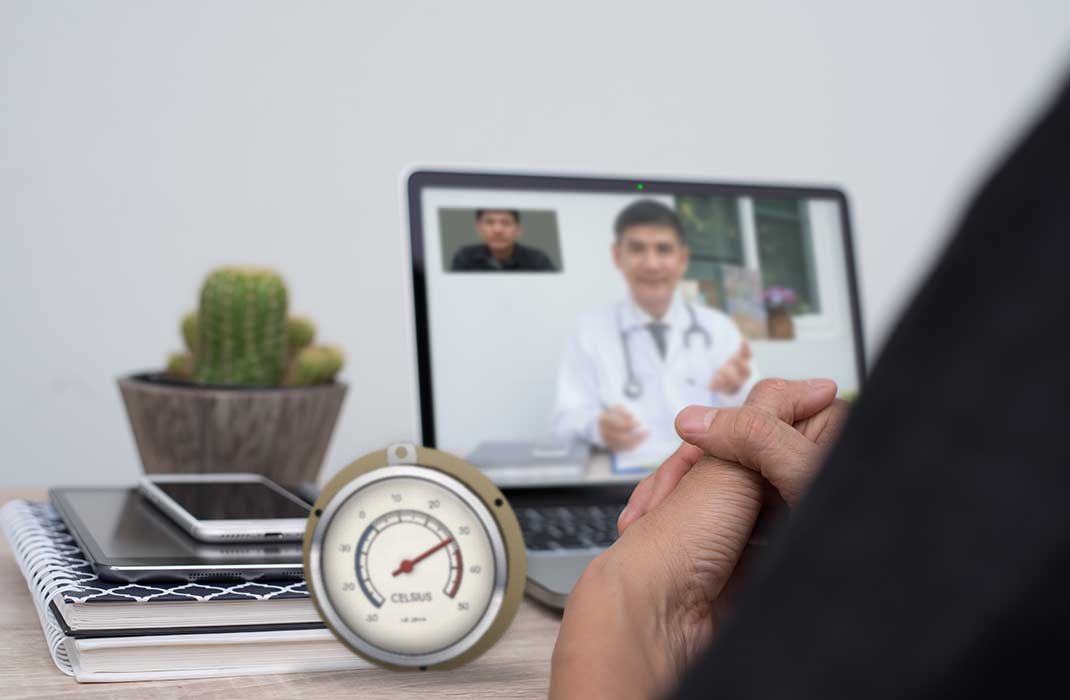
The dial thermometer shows 30°C
